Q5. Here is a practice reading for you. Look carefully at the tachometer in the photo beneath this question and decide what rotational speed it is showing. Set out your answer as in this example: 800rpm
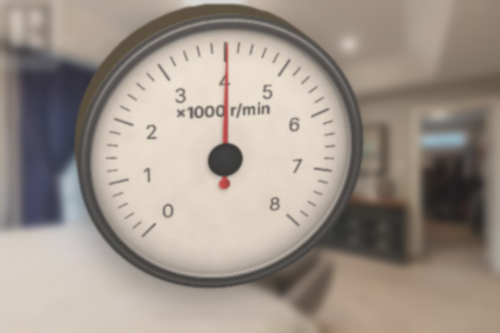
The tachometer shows 4000rpm
